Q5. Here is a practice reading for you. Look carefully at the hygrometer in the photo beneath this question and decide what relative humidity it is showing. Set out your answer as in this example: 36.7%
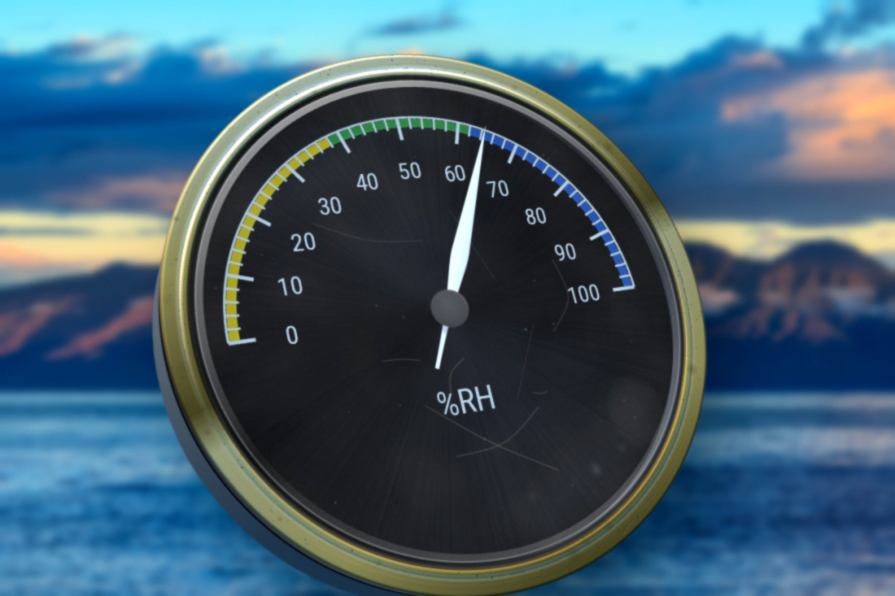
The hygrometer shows 64%
